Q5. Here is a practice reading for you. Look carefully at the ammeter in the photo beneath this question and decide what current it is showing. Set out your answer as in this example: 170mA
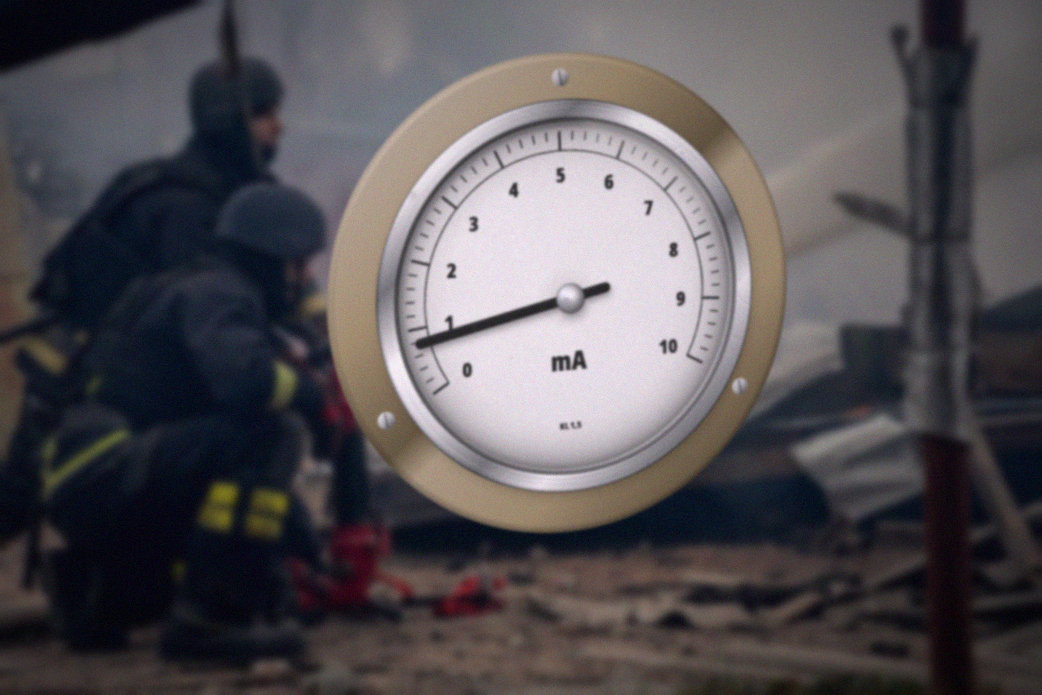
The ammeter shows 0.8mA
